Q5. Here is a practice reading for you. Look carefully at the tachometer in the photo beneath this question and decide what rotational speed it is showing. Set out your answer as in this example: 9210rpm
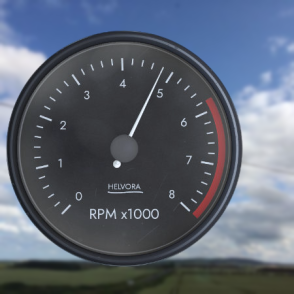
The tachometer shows 4800rpm
